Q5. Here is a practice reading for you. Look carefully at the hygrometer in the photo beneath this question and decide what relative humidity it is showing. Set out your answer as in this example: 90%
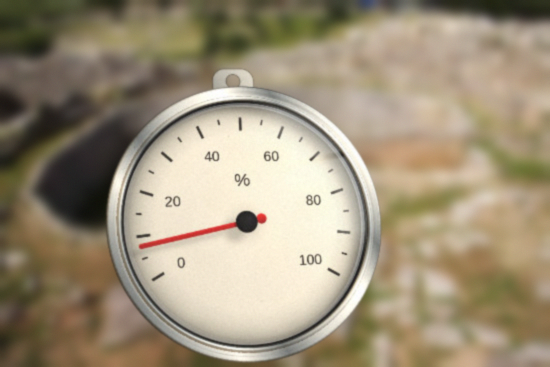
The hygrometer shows 7.5%
